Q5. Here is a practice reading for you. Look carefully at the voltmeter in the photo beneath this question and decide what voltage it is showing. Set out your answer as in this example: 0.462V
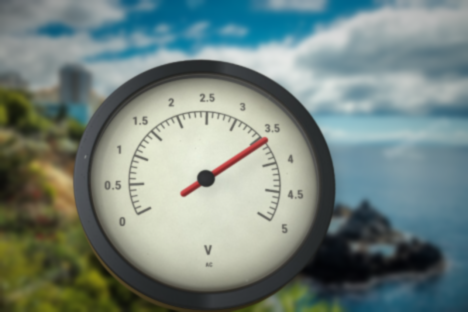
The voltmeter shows 3.6V
